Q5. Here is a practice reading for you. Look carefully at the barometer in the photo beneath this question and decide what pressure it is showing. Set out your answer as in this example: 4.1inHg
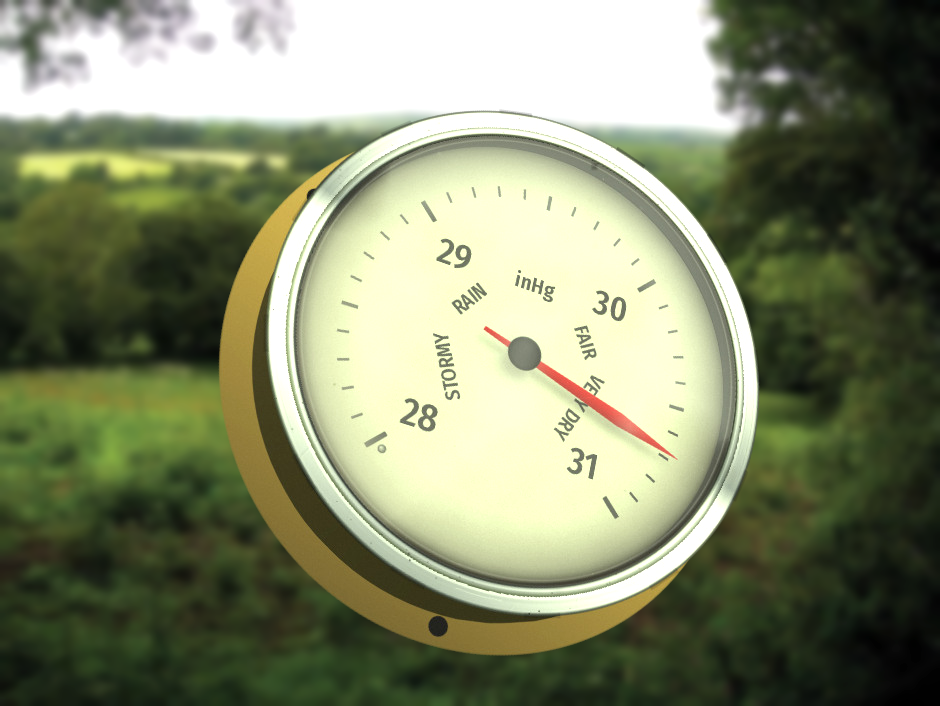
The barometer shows 30.7inHg
